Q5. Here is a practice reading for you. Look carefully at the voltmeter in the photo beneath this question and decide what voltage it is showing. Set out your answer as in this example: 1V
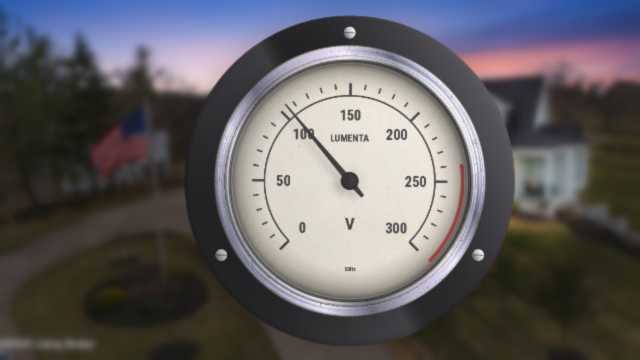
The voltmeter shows 105V
